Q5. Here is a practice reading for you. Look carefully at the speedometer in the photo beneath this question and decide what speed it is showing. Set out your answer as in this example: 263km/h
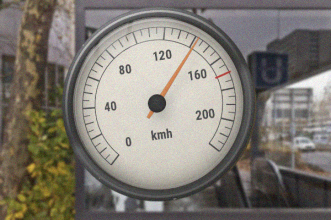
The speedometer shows 142.5km/h
